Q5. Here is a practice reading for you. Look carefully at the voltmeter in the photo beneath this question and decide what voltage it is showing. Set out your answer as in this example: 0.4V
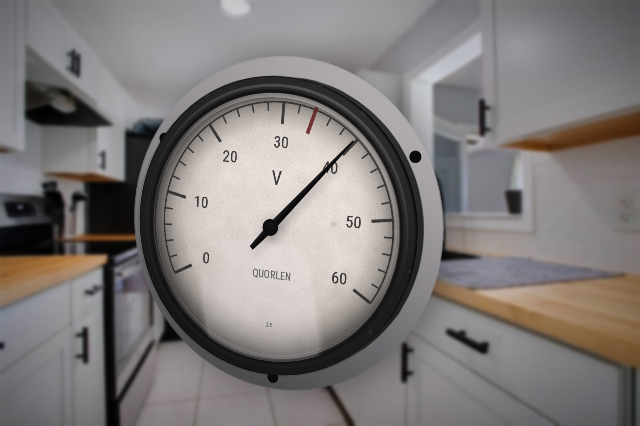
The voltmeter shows 40V
